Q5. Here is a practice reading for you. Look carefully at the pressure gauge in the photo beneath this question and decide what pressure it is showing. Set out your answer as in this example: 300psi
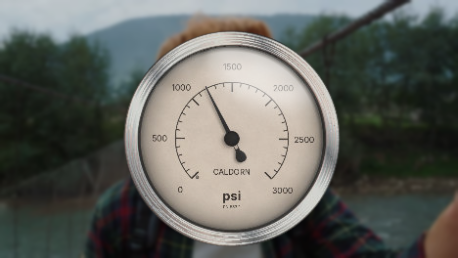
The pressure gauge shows 1200psi
